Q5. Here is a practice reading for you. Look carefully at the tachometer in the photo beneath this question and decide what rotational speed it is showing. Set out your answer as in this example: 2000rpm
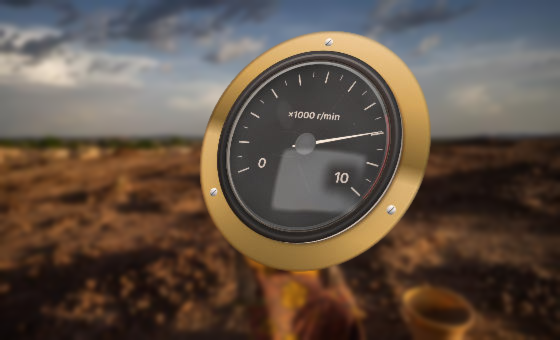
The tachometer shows 8000rpm
